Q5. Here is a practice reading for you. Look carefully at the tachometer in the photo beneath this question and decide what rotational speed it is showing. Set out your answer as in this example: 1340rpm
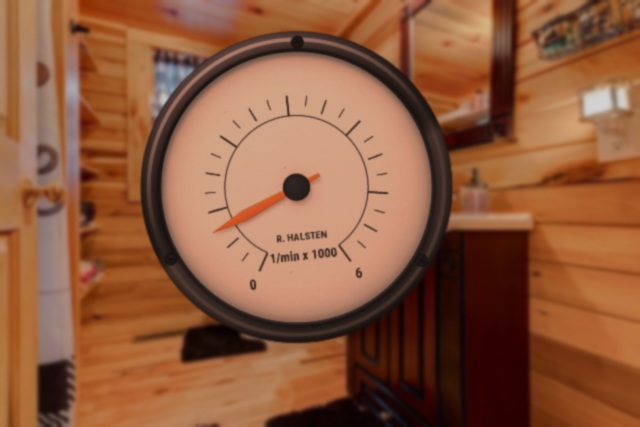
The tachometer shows 750rpm
